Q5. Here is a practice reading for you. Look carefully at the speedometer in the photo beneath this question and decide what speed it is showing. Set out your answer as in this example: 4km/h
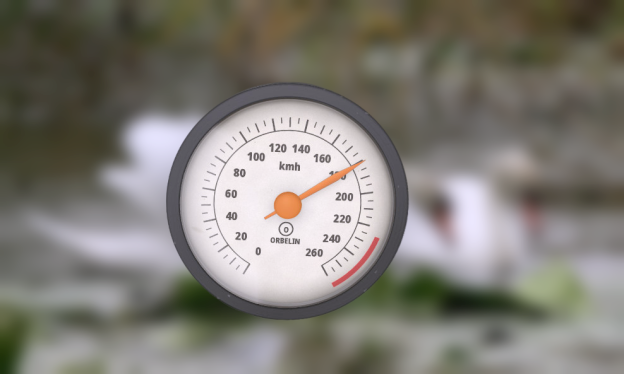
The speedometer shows 180km/h
